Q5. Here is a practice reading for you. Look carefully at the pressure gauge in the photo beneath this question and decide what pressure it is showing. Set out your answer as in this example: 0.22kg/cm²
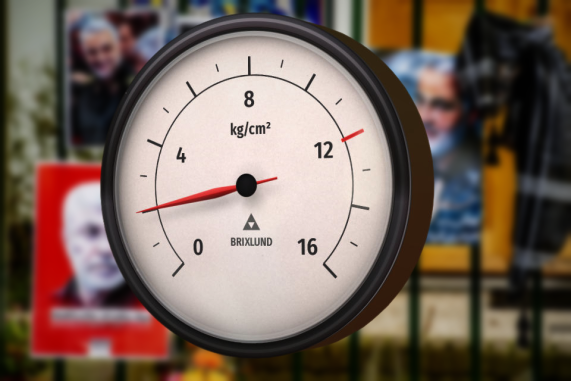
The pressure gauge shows 2kg/cm²
